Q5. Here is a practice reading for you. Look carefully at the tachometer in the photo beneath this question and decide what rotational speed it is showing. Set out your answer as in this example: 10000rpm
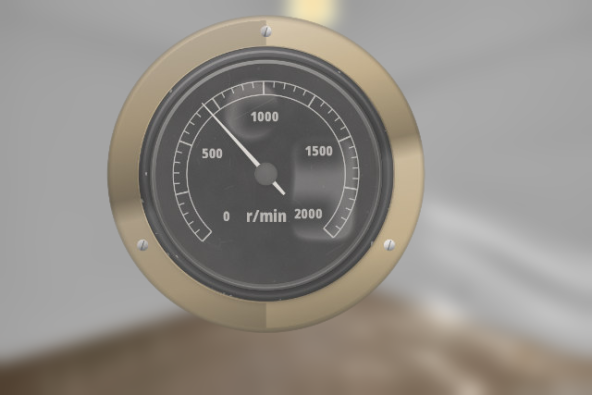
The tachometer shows 700rpm
